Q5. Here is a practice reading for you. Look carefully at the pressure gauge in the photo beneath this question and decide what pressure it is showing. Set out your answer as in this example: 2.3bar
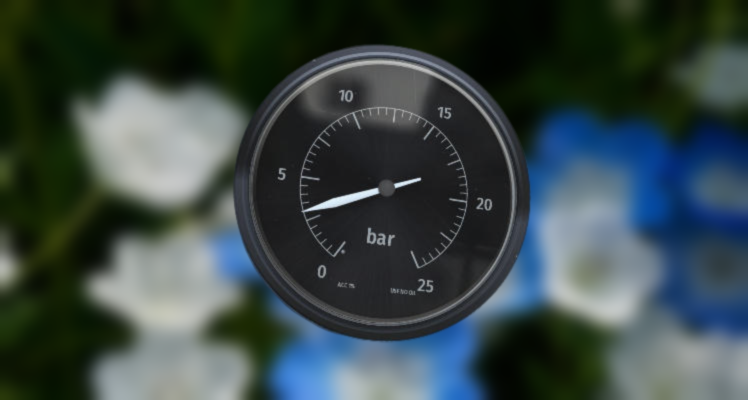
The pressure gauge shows 3bar
